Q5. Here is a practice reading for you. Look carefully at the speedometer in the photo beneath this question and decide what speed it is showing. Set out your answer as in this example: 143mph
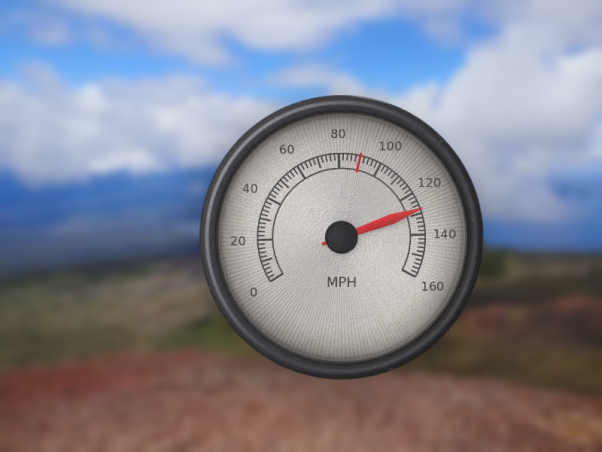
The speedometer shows 128mph
